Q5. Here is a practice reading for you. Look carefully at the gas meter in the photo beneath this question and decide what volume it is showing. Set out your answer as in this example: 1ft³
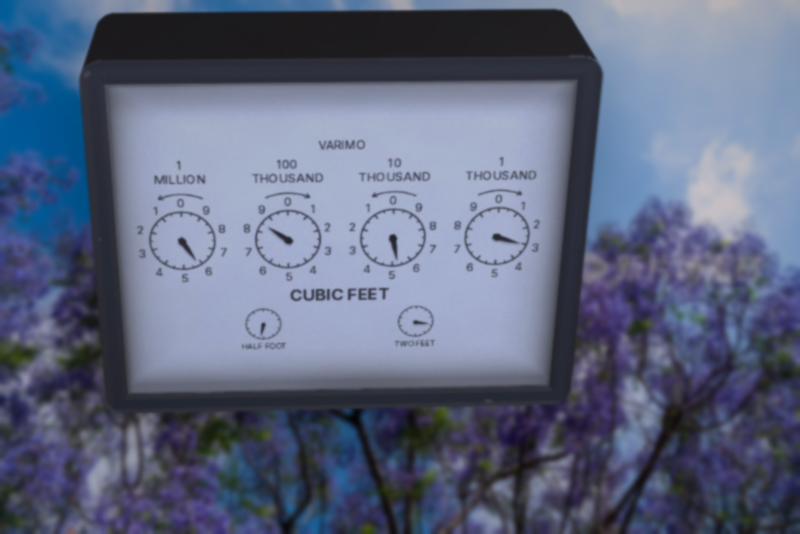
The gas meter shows 585300ft³
